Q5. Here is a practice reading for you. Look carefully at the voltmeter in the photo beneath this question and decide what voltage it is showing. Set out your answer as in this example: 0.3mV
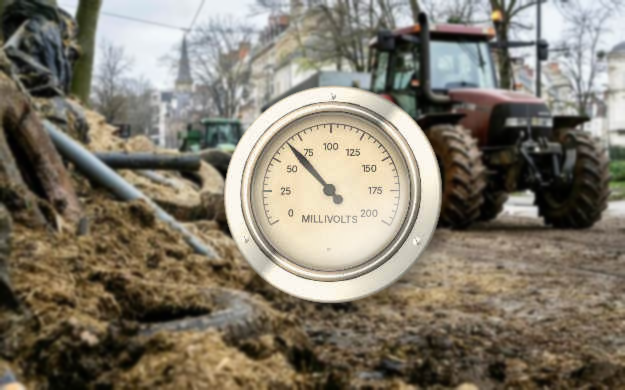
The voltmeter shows 65mV
